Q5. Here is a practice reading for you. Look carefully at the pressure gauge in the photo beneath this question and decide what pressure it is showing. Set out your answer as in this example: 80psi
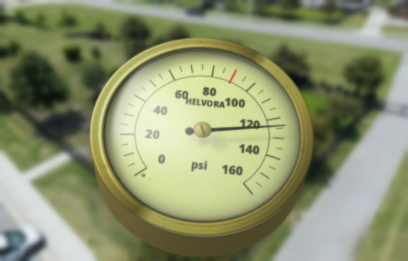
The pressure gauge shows 125psi
